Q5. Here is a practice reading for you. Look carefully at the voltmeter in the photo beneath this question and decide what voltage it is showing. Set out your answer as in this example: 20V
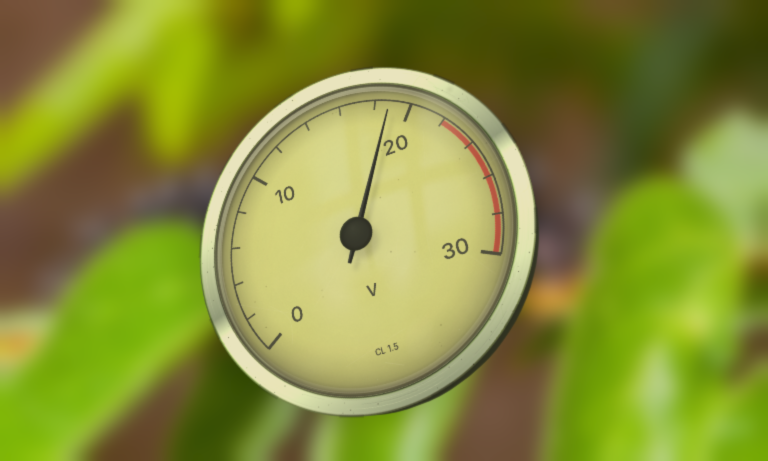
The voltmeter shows 19V
